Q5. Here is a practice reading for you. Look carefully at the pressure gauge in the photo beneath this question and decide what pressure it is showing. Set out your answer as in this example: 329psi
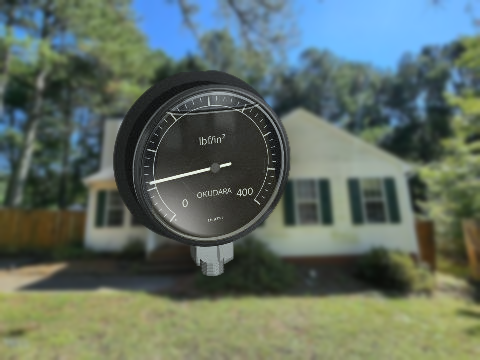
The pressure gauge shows 60psi
